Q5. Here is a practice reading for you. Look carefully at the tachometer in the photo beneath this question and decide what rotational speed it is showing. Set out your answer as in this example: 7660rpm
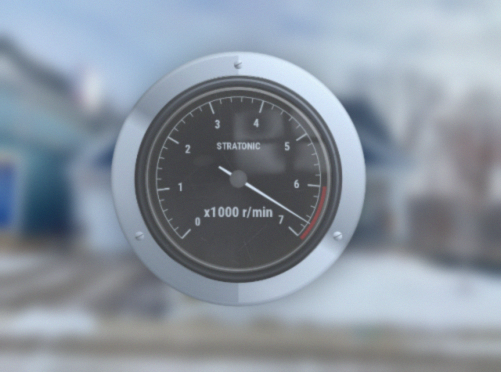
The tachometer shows 6700rpm
